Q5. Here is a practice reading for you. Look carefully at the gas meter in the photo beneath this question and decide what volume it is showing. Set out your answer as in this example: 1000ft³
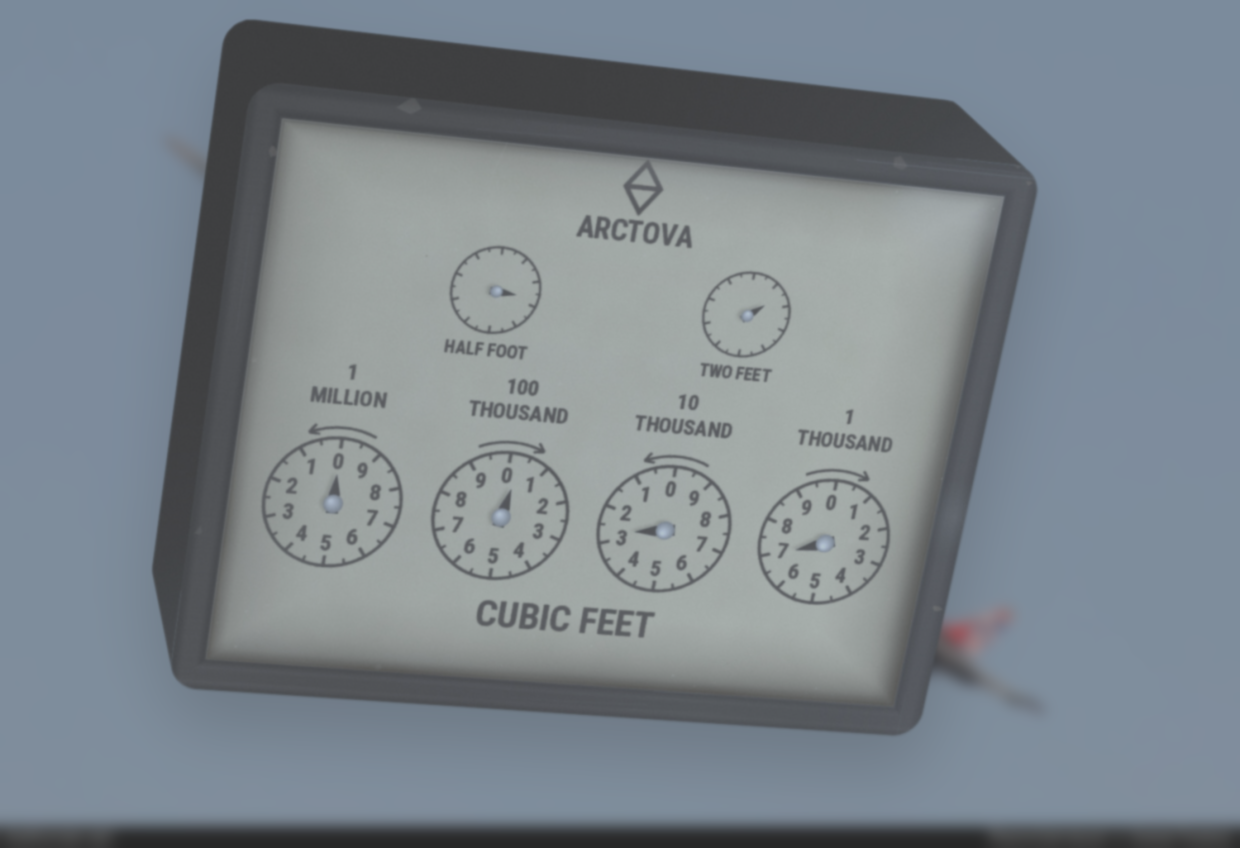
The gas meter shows 2700ft³
